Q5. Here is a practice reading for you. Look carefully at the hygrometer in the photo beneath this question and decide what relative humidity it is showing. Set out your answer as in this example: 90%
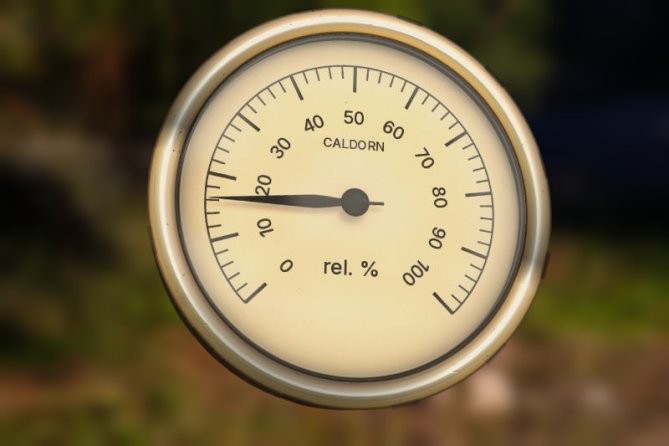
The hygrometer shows 16%
